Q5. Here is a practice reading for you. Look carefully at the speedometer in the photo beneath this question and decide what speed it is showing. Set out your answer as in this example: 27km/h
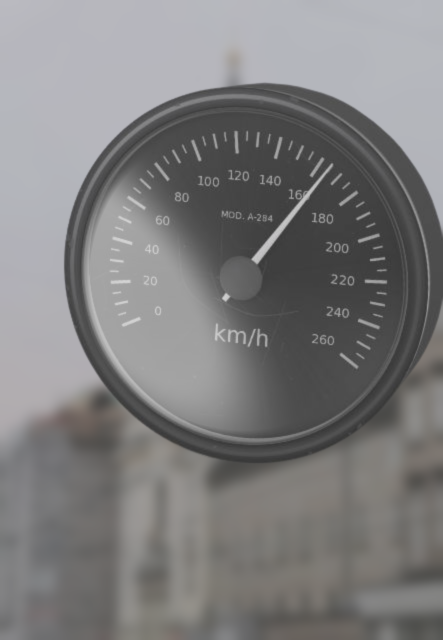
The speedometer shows 165km/h
